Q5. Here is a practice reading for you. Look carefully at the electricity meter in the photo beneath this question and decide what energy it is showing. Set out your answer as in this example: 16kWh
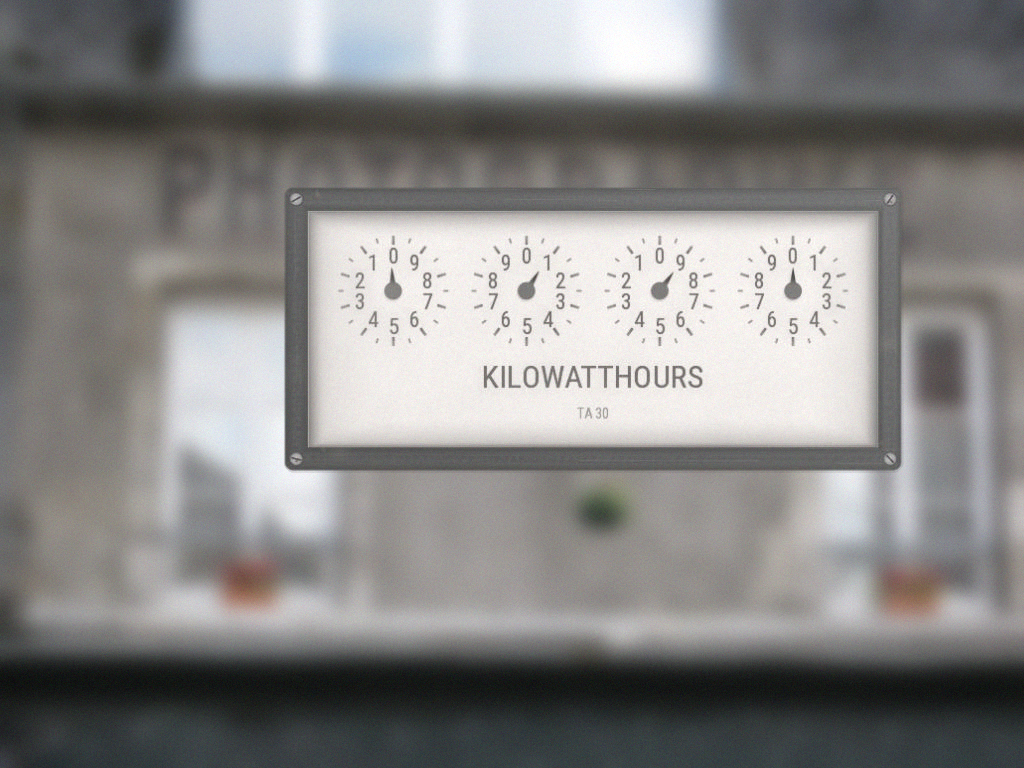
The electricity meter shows 90kWh
